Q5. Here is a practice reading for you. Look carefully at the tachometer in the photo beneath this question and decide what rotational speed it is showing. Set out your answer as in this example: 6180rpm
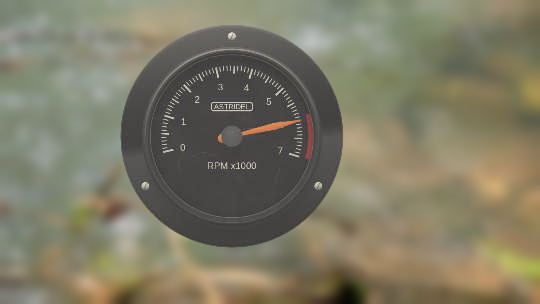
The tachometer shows 6000rpm
